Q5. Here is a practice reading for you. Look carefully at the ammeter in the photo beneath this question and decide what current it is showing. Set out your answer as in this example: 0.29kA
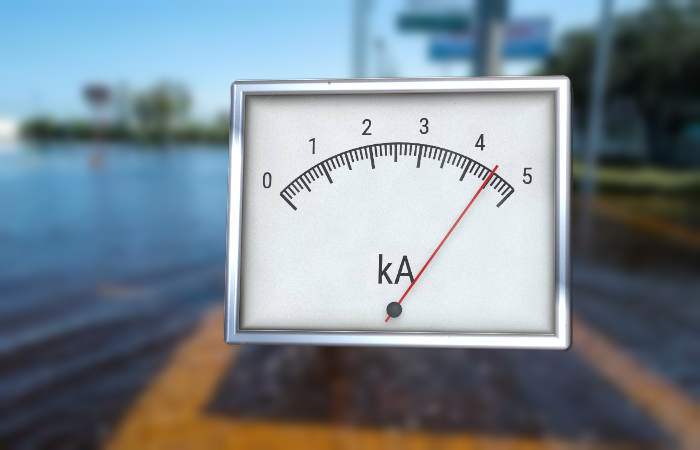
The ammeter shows 4.5kA
